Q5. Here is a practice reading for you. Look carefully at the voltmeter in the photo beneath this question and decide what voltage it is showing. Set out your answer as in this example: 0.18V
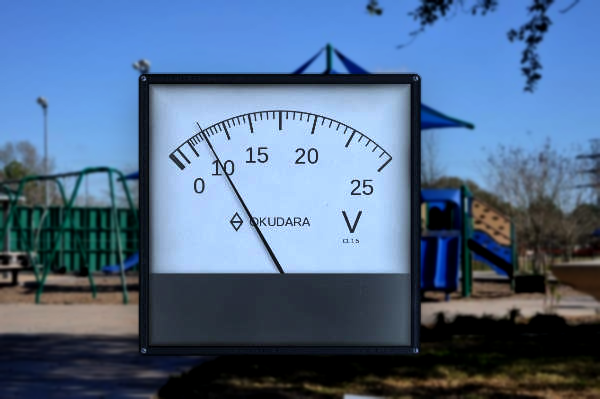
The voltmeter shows 10V
